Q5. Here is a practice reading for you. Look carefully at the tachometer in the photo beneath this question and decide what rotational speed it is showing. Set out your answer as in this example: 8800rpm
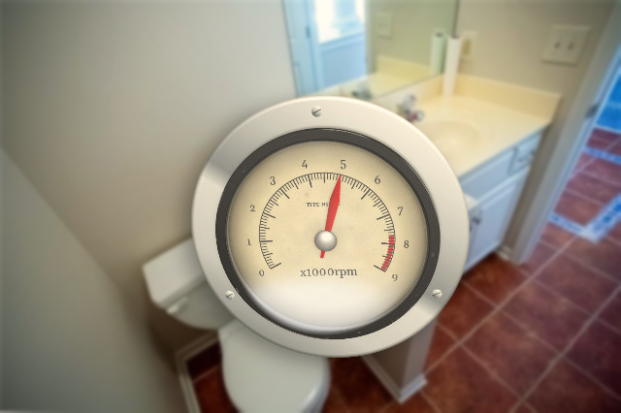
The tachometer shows 5000rpm
